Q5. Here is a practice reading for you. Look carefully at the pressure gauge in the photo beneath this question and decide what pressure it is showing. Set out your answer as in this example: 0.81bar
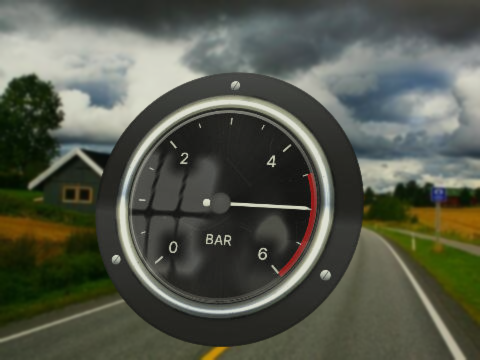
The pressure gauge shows 5bar
